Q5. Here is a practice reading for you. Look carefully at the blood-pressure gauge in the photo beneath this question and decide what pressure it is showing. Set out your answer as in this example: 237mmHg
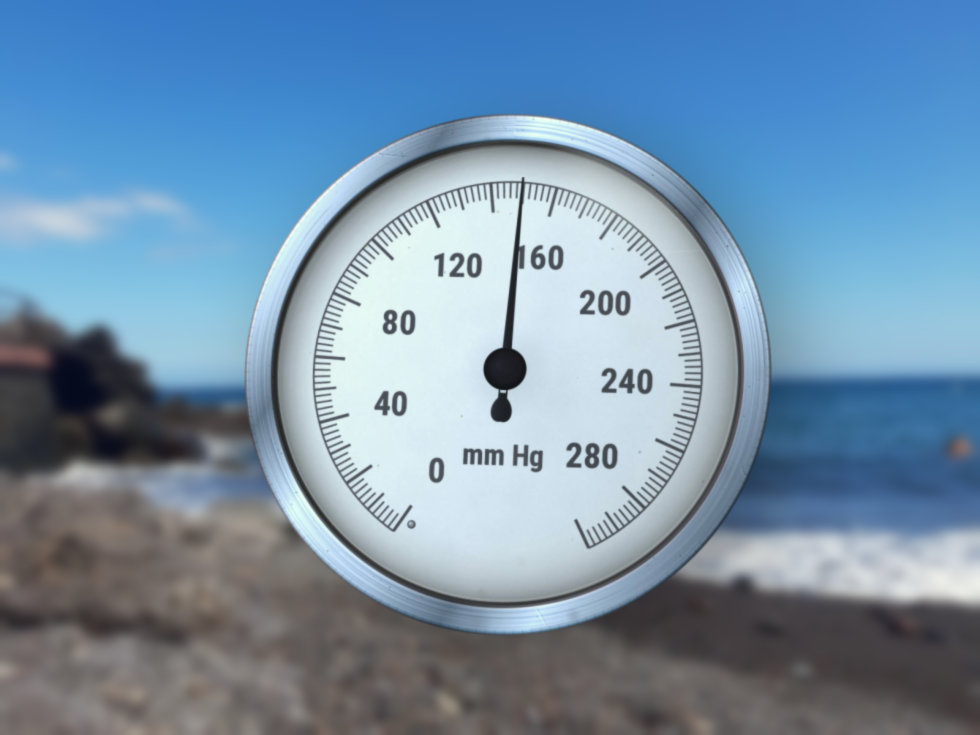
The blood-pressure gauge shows 150mmHg
